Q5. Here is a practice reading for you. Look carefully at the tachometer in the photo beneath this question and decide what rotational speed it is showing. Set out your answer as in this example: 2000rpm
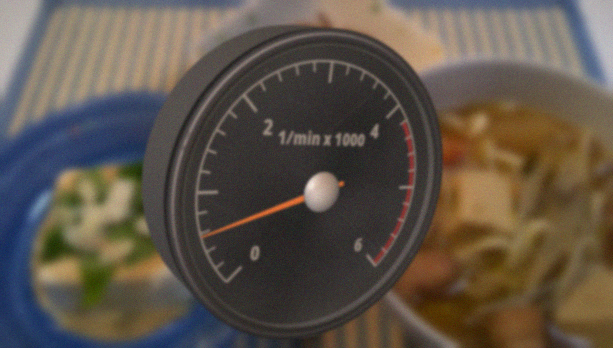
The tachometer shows 600rpm
